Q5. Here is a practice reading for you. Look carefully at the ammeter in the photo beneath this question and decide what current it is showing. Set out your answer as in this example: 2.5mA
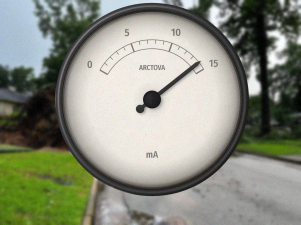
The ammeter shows 14mA
